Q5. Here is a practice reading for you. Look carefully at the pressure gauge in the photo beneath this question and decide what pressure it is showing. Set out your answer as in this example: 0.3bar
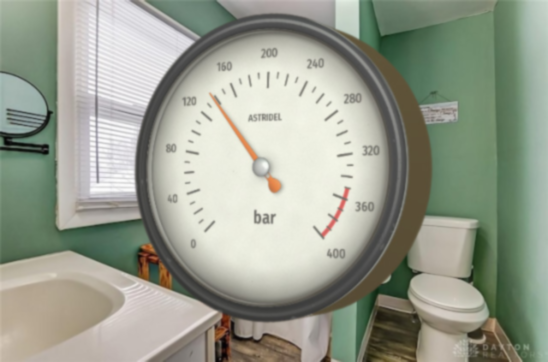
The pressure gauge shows 140bar
